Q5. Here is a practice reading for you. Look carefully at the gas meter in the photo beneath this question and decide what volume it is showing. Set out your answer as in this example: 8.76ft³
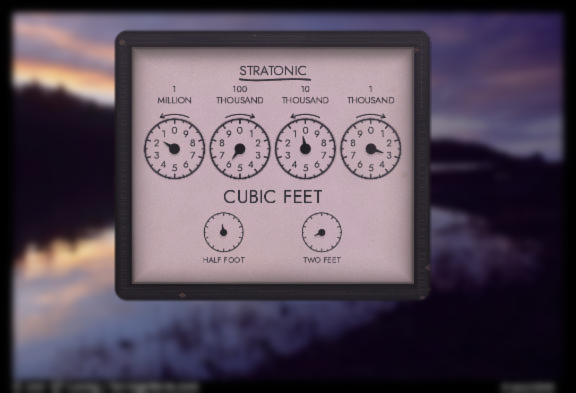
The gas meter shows 160300ft³
